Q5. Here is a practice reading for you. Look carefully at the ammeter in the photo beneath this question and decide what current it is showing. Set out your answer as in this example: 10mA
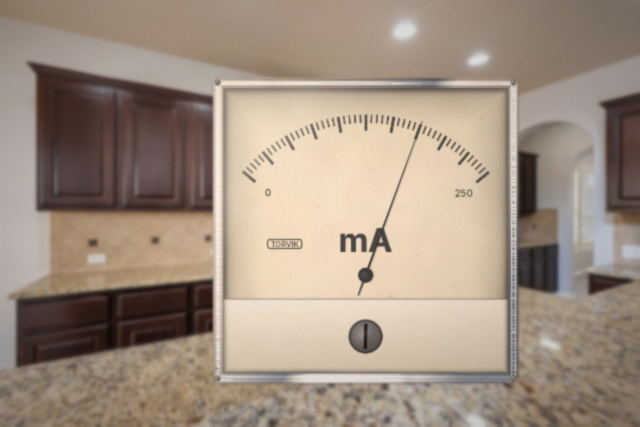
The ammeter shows 175mA
